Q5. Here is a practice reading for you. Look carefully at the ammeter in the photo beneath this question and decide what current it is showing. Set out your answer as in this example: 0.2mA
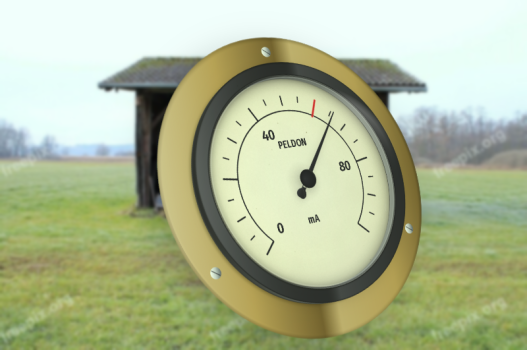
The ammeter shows 65mA
